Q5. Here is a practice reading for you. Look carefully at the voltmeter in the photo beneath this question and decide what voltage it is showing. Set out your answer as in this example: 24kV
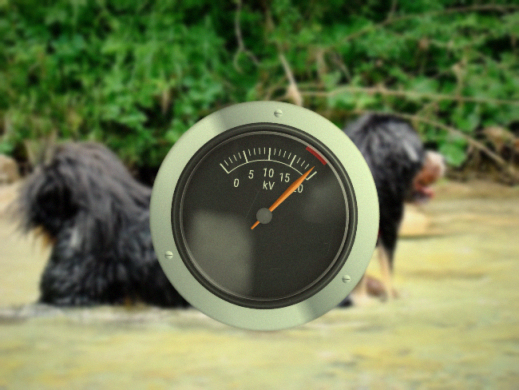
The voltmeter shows 19kV
